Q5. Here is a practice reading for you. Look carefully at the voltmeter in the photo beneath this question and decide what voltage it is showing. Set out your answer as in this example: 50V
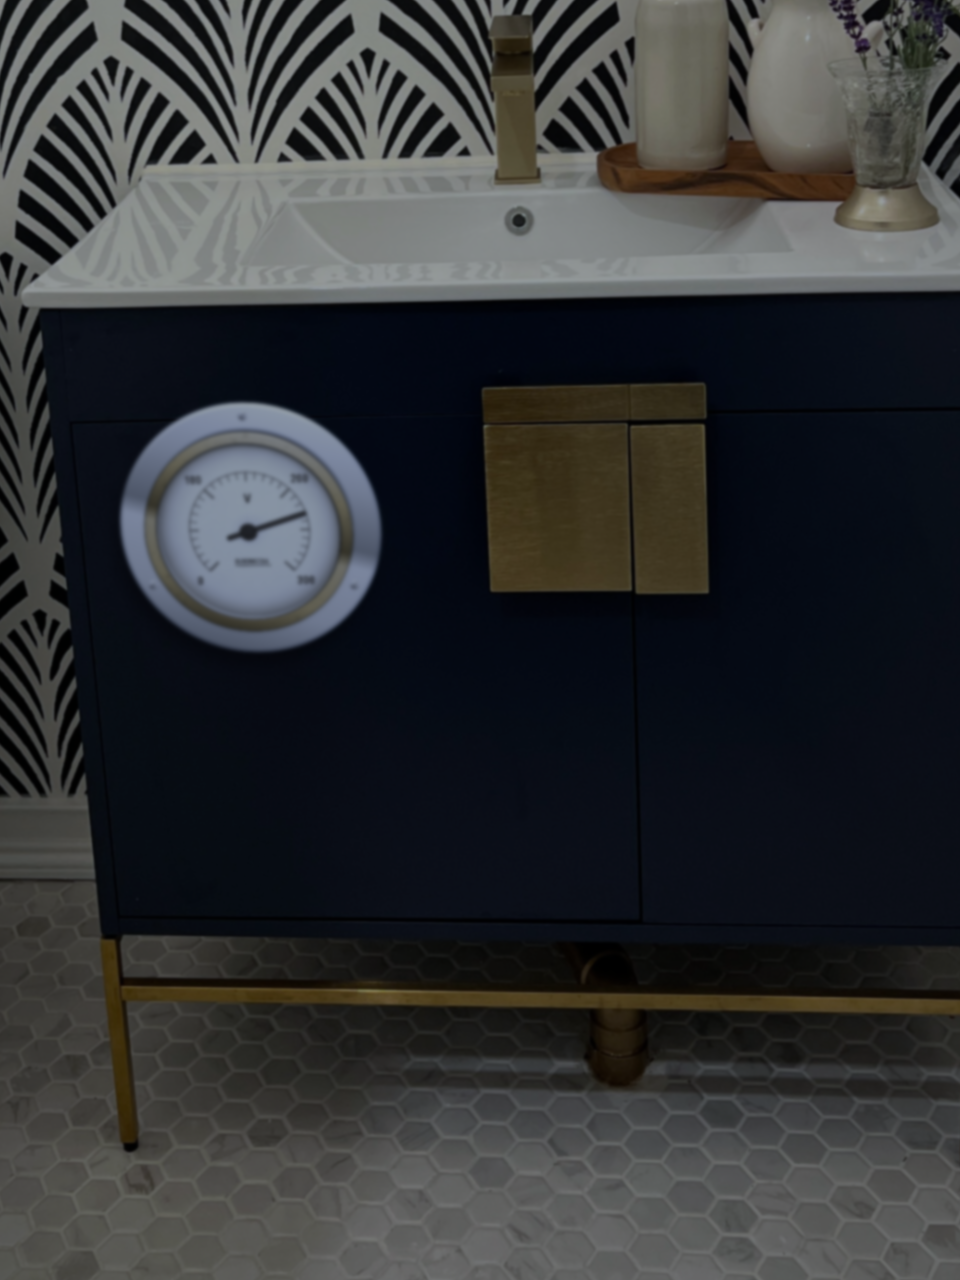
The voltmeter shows 230V
